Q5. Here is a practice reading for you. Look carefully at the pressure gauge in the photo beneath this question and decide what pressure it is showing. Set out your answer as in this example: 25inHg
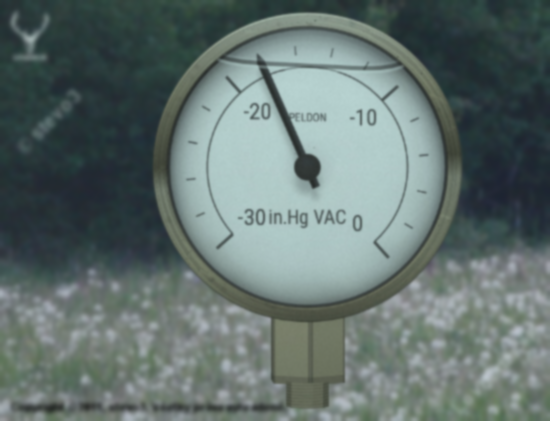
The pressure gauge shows -18inHg
